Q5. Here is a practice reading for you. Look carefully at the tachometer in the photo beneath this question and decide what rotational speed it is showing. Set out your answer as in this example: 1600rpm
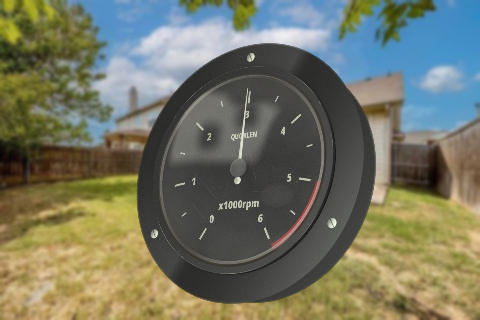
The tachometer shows 3000rpm
